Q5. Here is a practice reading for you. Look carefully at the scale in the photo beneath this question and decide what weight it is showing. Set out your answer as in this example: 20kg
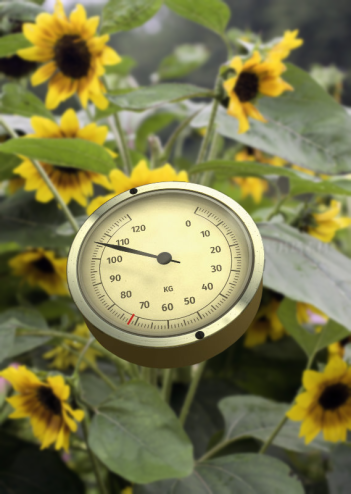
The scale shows 105kg
